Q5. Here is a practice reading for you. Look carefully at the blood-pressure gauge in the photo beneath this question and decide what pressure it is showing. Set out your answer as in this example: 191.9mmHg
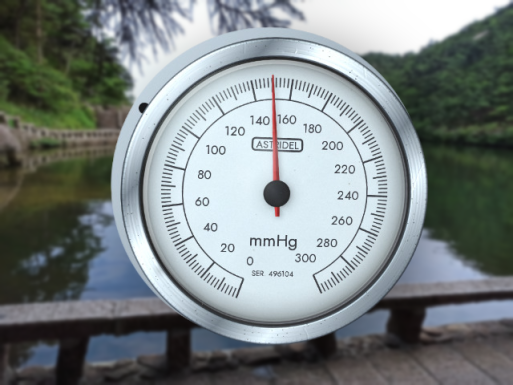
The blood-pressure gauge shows 150mmHg
